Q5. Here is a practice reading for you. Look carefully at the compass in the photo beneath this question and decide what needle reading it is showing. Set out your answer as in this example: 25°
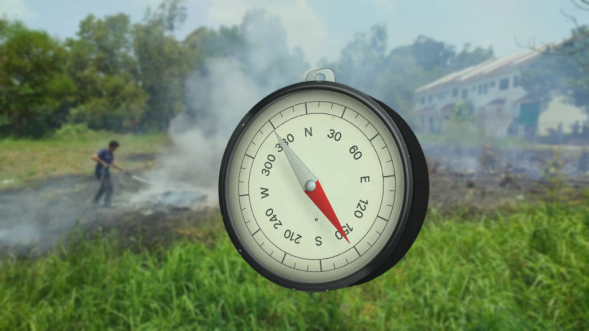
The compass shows 150°
